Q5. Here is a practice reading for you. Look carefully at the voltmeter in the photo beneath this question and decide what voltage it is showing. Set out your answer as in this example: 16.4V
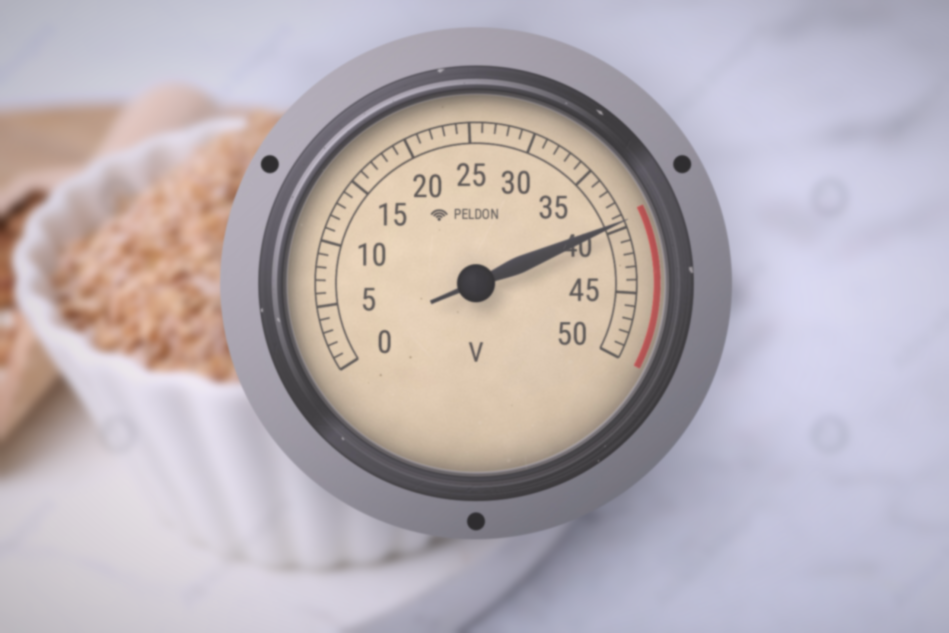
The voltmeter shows 39.5V
